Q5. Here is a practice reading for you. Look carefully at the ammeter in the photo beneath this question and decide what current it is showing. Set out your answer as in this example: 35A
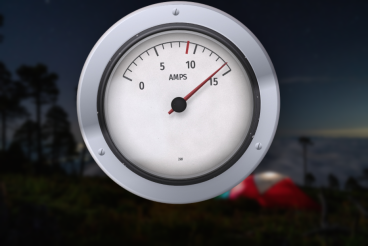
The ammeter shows 14A
